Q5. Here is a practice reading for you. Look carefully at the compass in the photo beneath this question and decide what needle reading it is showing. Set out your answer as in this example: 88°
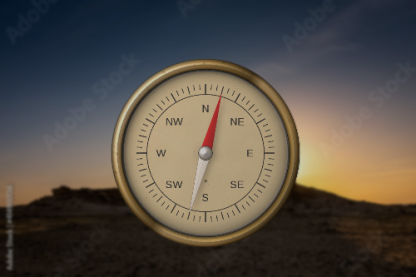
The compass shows 15°
